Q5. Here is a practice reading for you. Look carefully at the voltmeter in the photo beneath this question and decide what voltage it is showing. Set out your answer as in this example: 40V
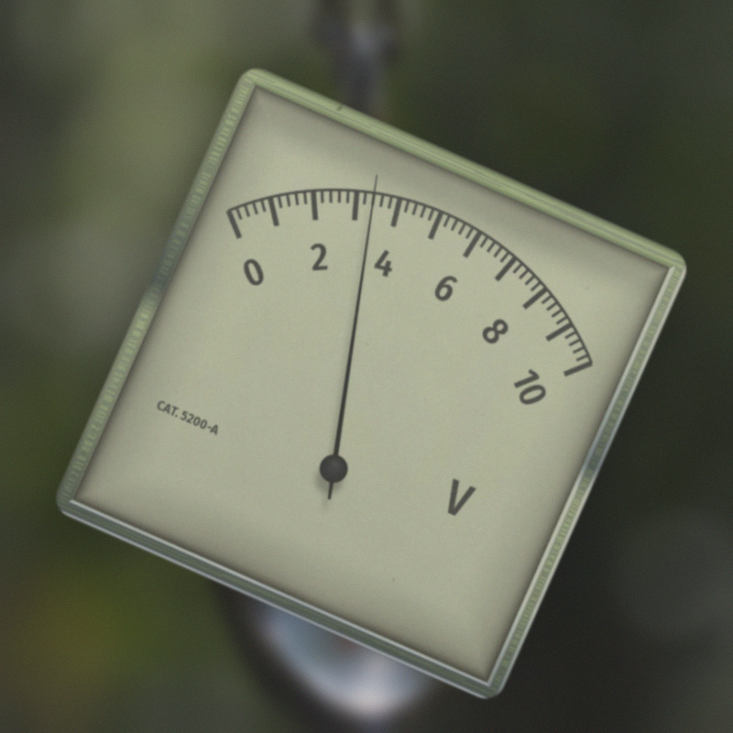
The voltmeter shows 3.4V
